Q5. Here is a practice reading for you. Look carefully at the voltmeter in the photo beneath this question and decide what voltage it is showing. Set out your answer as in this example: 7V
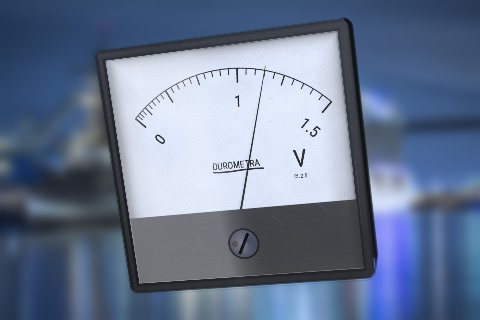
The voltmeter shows 1.15V
